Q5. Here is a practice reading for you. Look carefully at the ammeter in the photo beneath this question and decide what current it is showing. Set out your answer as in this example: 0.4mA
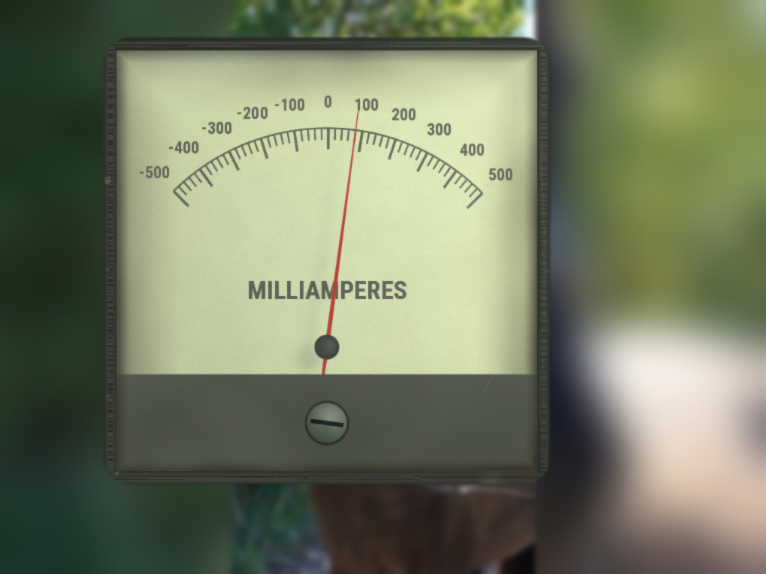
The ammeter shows 80mA
